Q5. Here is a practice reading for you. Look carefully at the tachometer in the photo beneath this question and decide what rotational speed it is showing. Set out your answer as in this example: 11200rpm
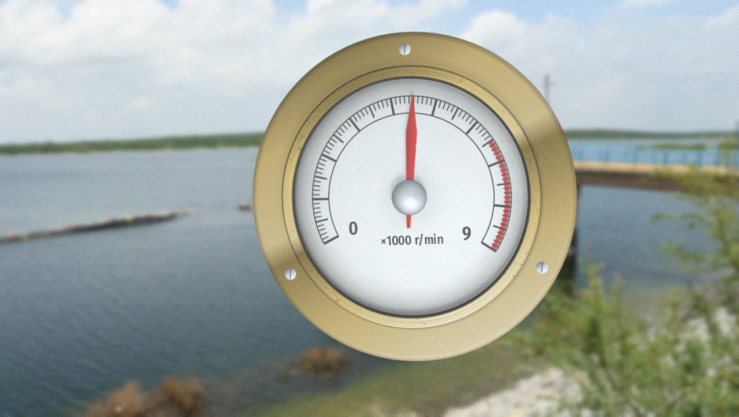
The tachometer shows 4500rpm
